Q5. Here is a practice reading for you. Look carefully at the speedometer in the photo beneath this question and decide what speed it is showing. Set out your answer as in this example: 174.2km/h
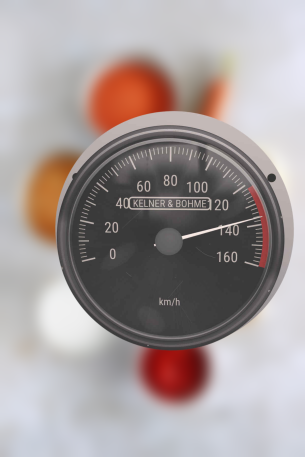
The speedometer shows 136km/h
